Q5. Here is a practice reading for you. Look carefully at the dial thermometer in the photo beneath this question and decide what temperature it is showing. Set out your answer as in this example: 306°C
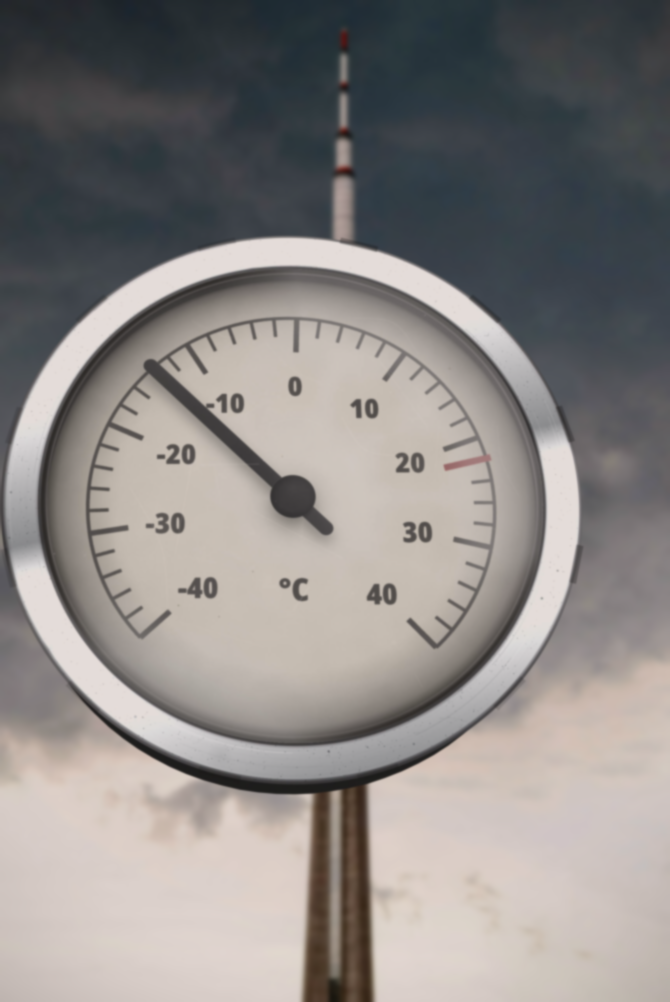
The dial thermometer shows -14°C
